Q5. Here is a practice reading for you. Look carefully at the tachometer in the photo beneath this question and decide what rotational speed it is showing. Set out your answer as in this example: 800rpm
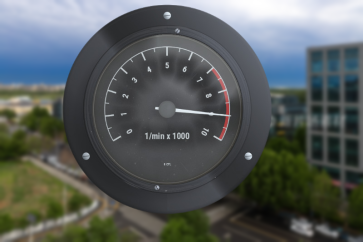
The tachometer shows 9000rpm
